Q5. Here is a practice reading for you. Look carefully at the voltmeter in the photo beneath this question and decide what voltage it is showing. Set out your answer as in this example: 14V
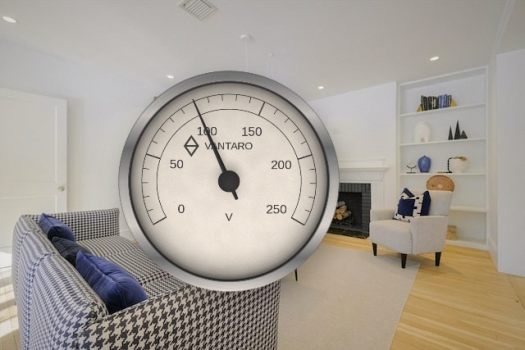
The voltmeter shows 100V
